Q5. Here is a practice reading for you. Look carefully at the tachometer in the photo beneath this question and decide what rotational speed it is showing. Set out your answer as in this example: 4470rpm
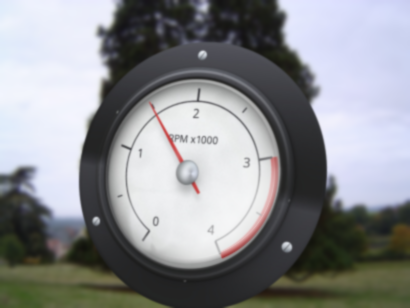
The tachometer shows 1500rpm
